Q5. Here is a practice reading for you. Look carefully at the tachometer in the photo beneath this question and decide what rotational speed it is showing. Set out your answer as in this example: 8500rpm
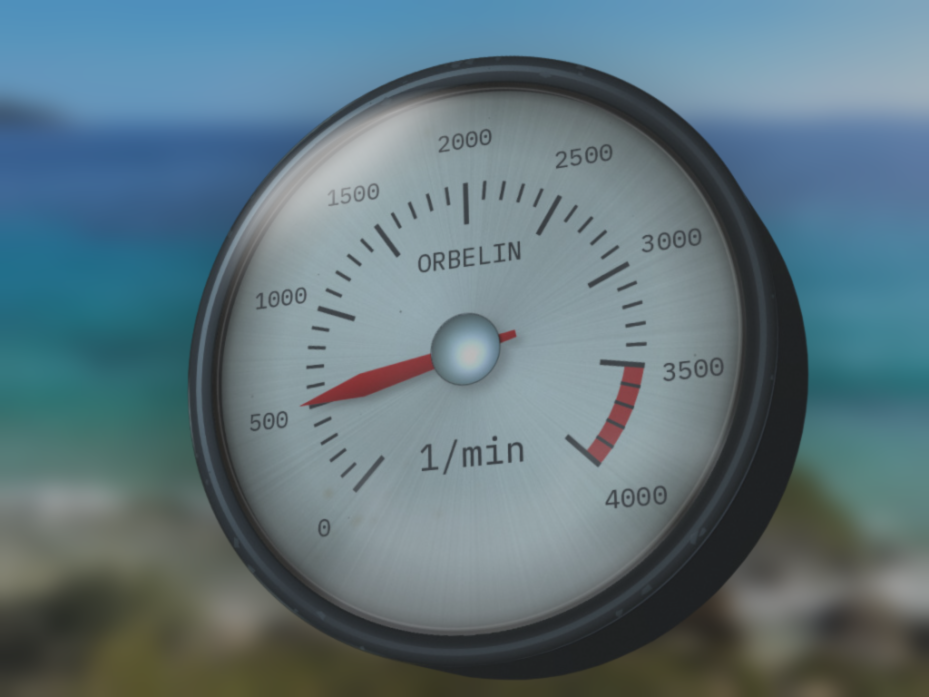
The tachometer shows 500rpm
